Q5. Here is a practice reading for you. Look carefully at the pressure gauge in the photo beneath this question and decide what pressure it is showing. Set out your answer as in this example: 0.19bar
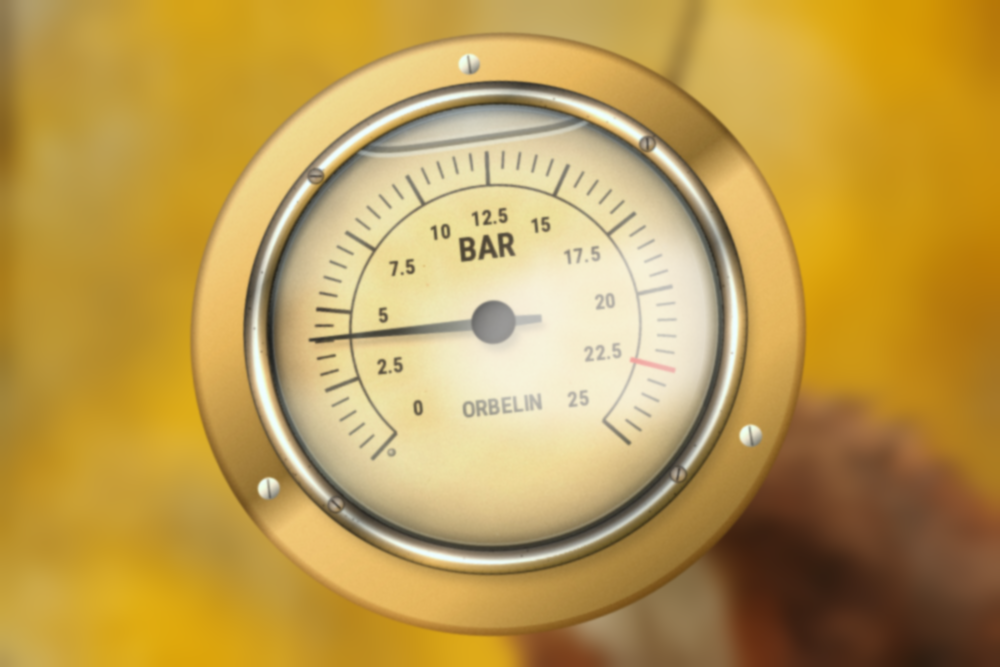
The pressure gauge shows 4bar
